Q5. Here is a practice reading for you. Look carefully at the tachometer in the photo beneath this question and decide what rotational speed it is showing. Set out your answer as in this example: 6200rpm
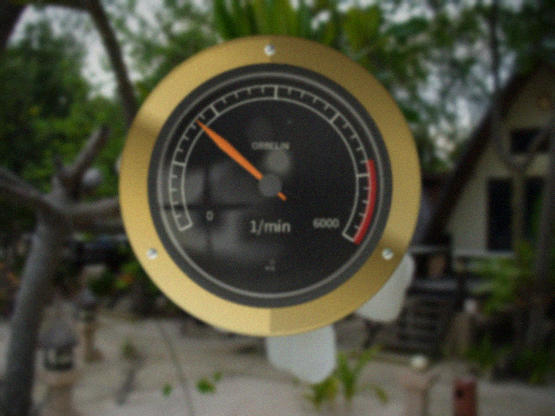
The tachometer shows 1700rpm
